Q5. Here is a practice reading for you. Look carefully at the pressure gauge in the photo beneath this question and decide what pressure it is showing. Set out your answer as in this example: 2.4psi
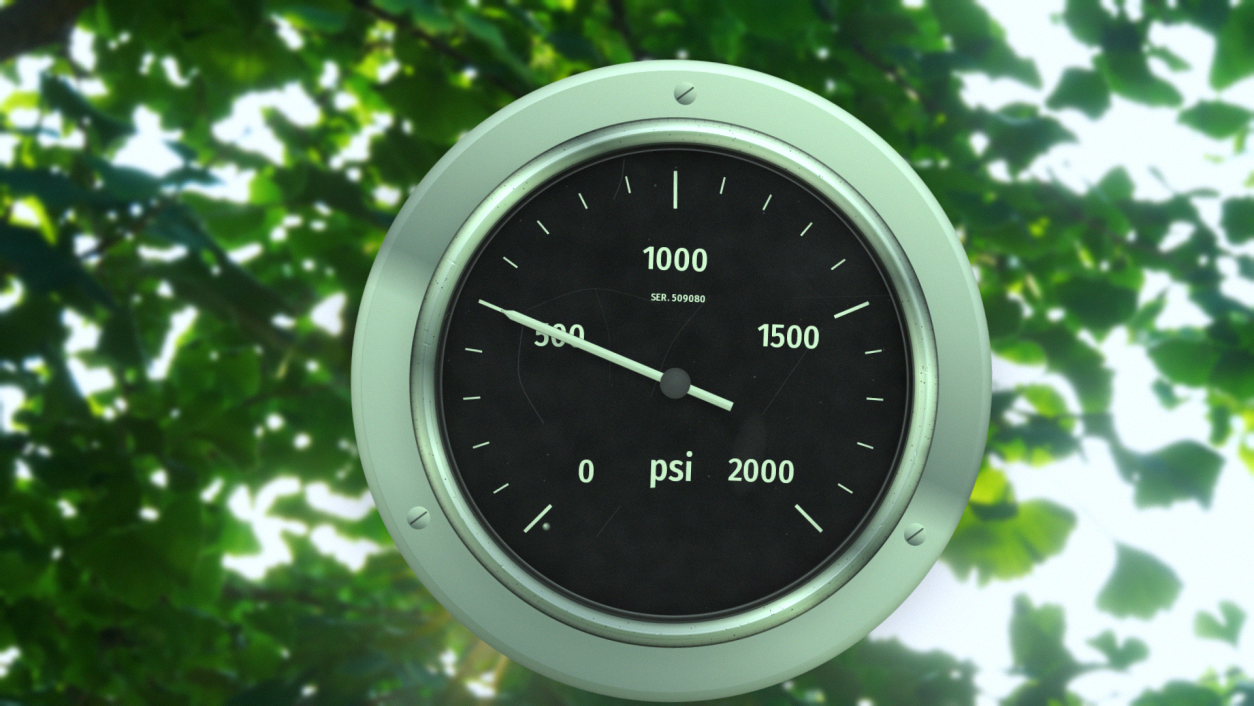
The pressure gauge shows 500psi
